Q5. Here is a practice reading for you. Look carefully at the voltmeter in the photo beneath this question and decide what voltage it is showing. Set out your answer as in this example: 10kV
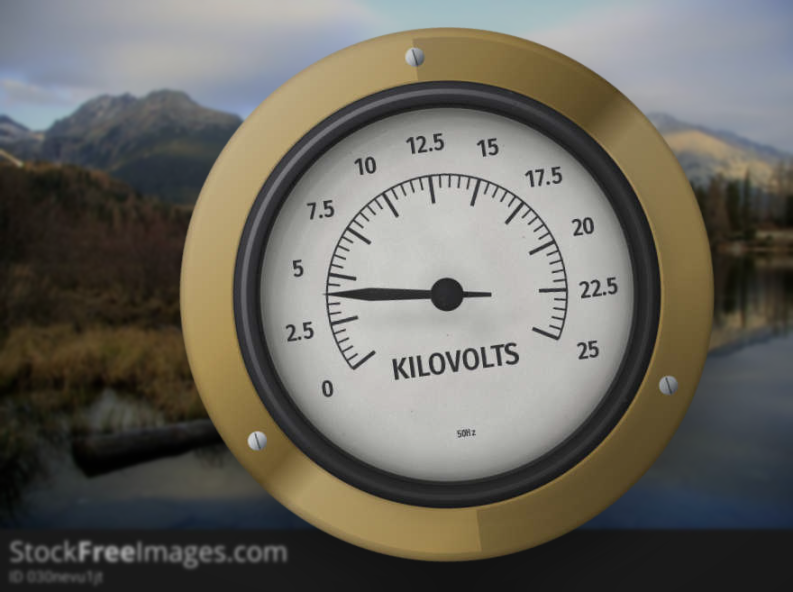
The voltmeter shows 4kV
